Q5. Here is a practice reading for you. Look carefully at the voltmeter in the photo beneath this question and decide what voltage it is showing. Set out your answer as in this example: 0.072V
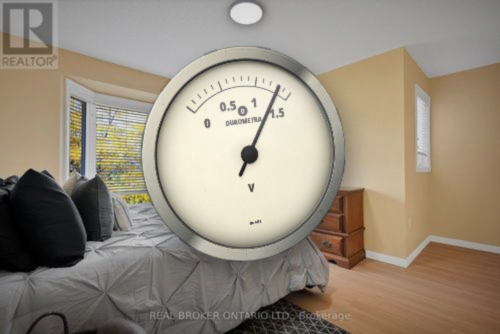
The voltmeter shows 1.3V
